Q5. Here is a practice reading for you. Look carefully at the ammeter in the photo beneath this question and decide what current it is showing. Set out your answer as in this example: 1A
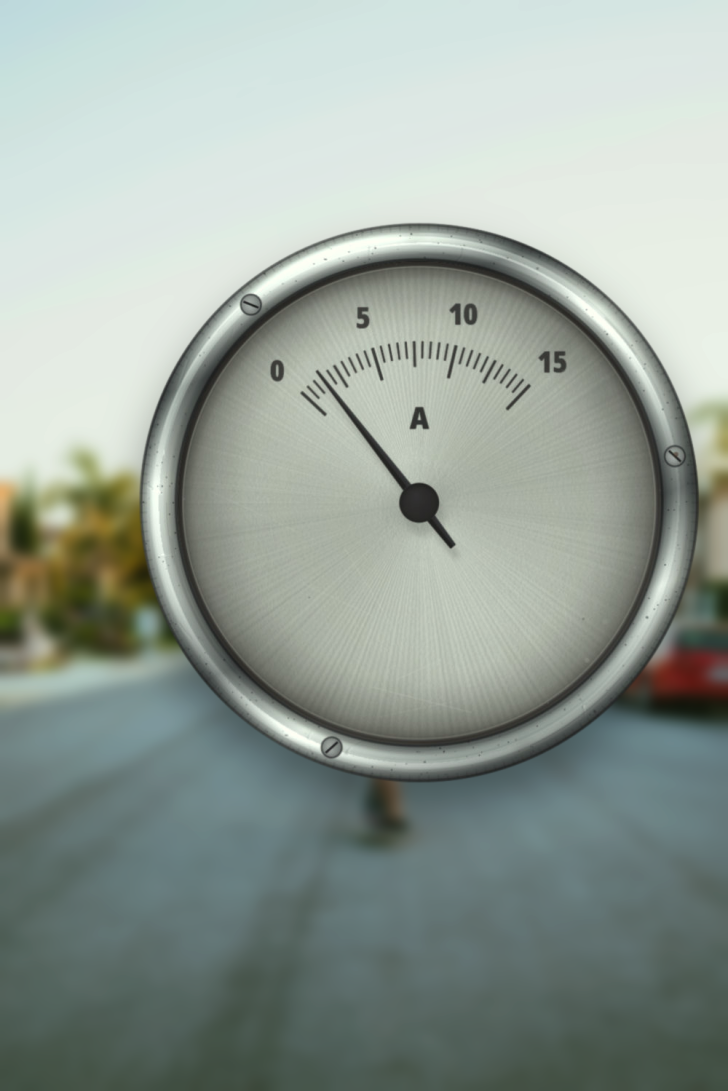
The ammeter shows 1.5A
